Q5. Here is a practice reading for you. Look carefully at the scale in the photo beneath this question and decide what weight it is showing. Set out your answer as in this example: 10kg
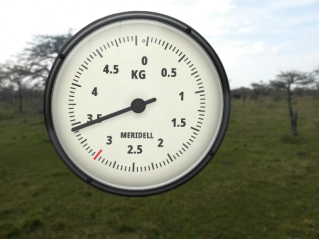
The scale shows 3.45kg
